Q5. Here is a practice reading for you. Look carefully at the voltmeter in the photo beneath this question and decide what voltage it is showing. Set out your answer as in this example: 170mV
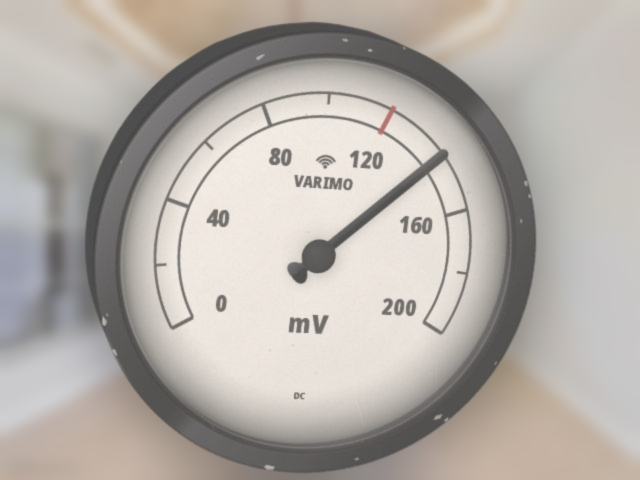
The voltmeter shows 140mV
